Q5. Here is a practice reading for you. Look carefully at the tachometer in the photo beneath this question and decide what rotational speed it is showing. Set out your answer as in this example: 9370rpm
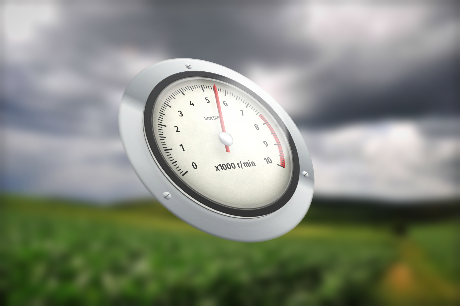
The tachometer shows 5500rpm
